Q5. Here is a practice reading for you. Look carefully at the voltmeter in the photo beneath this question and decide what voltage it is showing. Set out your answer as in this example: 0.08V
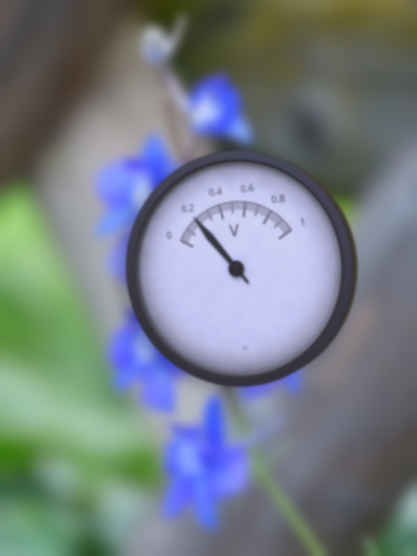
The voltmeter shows 0.2V
